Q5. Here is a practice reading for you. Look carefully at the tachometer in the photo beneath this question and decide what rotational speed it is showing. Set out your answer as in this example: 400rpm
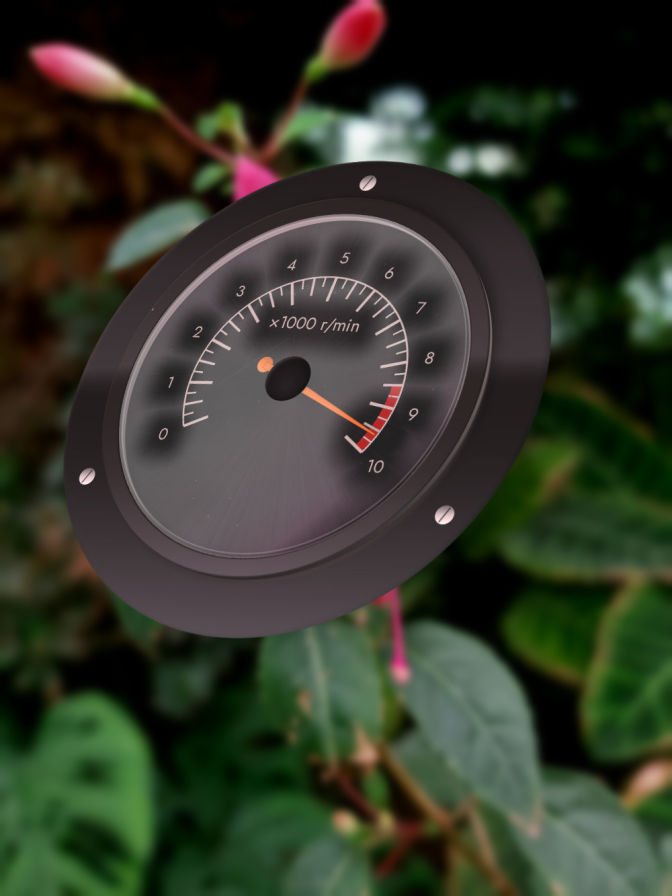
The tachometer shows 9625rpm
